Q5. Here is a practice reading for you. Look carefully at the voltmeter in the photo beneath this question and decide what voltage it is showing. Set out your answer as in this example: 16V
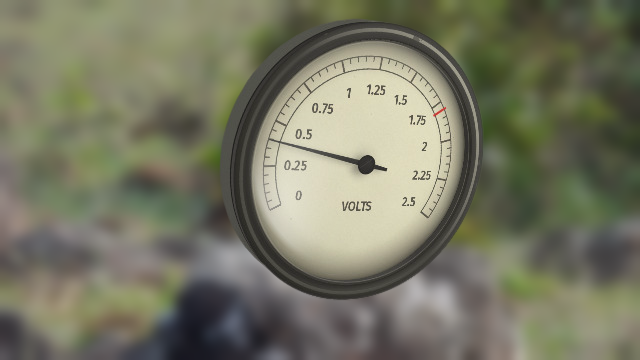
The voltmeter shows 0.4V
